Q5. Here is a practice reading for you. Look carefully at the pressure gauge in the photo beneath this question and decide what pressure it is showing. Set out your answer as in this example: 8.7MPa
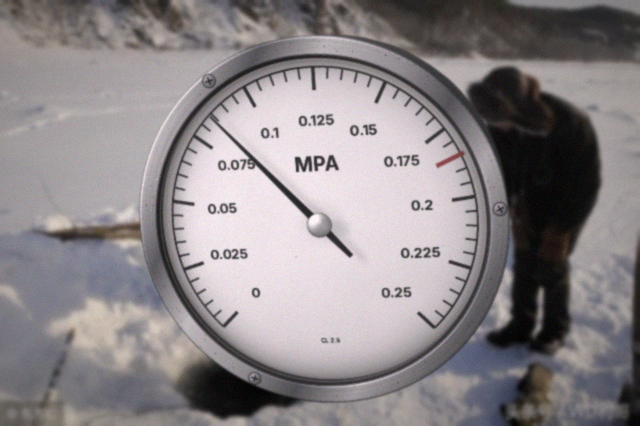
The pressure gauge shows 0.085MPa
